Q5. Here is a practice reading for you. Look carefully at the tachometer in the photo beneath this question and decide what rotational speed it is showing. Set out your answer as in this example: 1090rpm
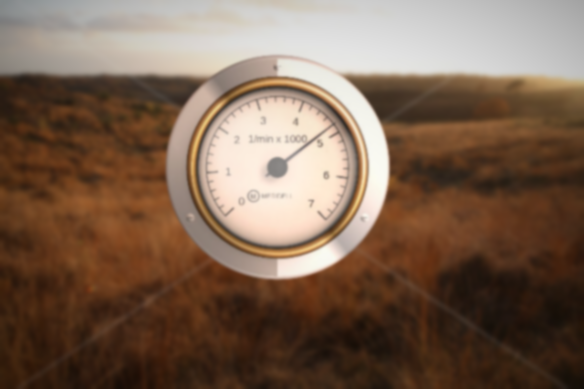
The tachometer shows 4800rpm
